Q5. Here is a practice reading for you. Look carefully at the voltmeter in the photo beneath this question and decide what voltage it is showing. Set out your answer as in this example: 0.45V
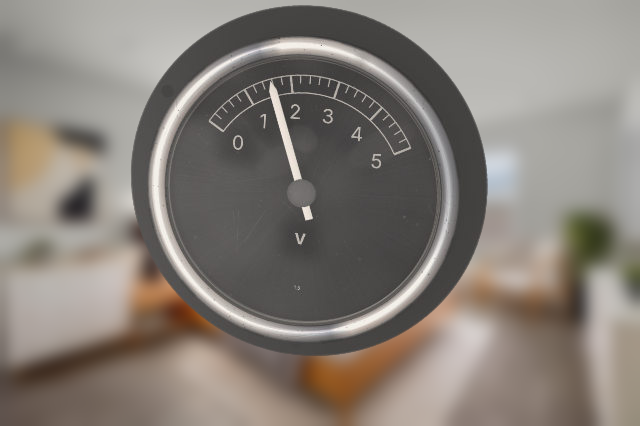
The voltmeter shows 1.6V
